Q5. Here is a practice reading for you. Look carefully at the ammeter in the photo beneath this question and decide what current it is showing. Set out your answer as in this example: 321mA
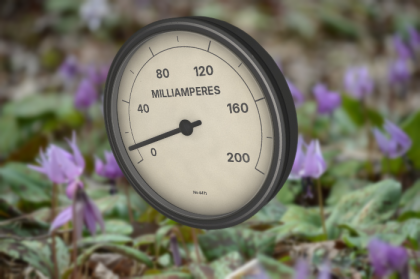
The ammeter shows 10mA
